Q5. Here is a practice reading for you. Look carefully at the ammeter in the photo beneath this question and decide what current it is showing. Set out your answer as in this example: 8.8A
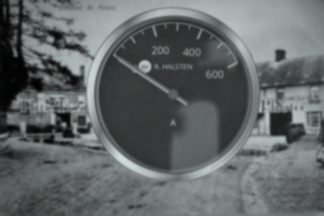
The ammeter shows 0A
